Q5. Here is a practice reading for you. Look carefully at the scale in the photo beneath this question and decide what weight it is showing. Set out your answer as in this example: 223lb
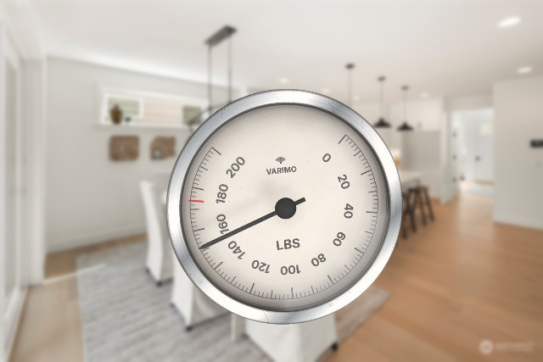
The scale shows 152lb
